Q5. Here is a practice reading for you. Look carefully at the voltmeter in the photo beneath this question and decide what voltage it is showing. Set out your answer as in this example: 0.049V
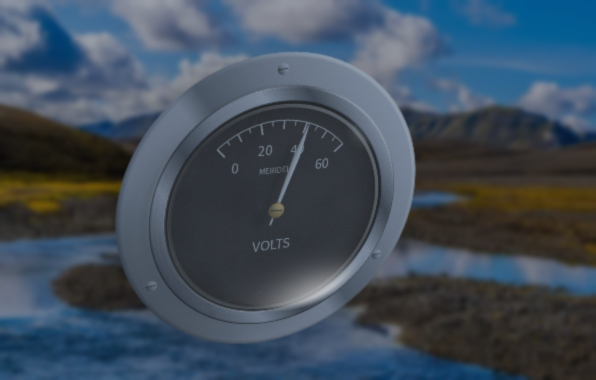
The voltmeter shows 40V
